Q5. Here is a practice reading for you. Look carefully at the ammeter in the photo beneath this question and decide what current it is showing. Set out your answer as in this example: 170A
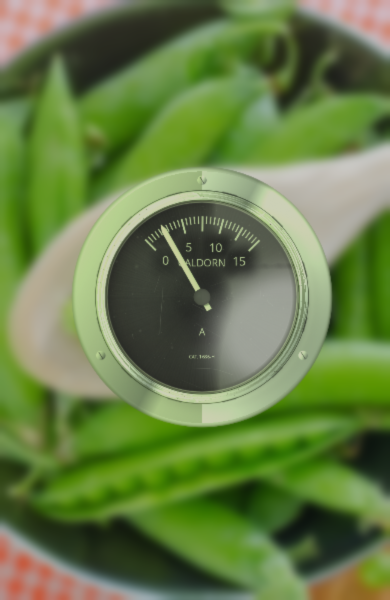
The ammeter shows 2.5A
